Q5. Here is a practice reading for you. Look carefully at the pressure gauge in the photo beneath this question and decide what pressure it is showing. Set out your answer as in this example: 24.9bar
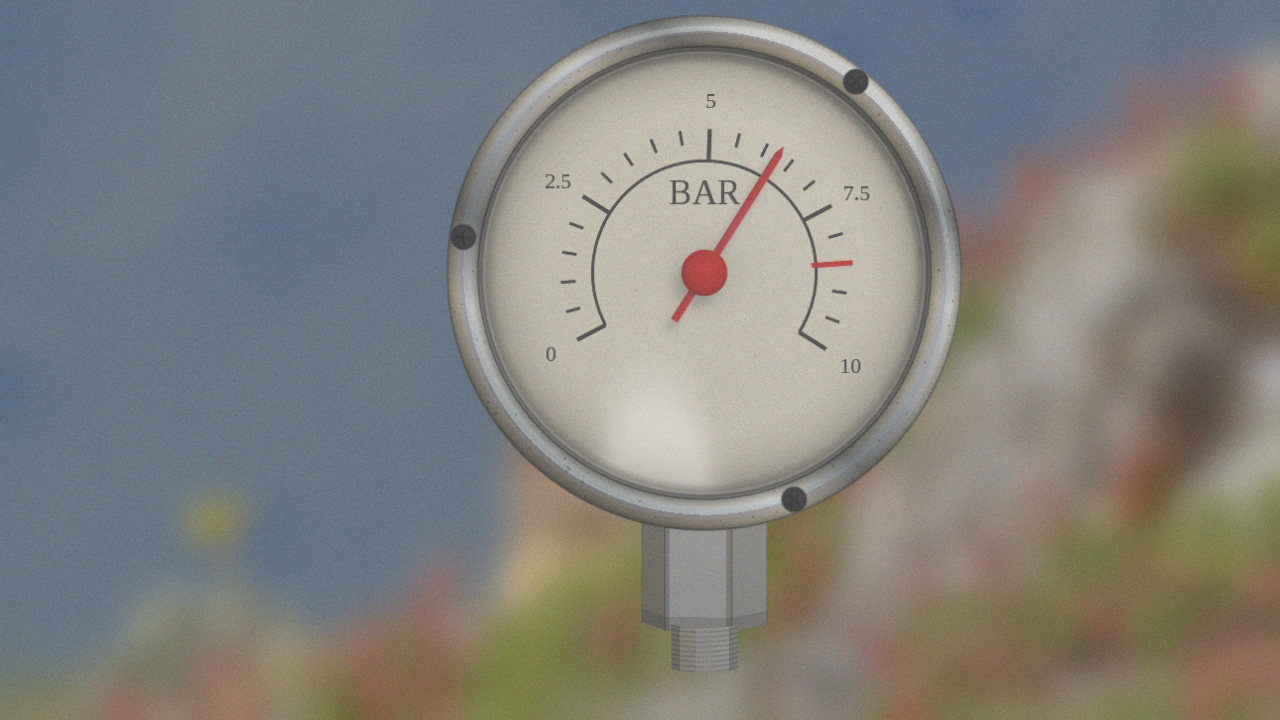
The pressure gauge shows 6.25bar
